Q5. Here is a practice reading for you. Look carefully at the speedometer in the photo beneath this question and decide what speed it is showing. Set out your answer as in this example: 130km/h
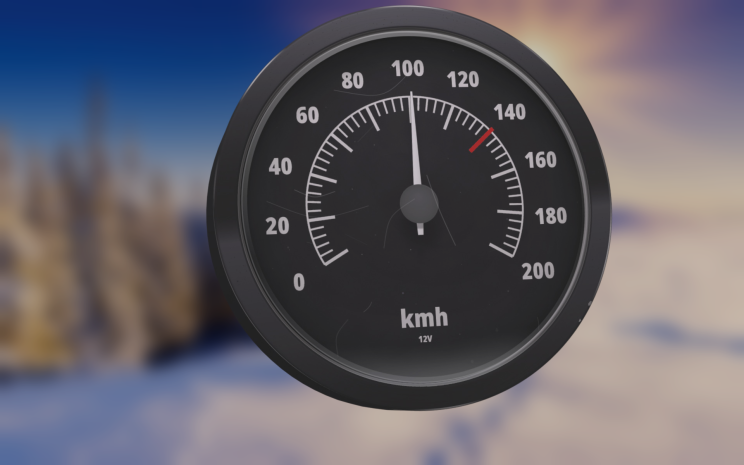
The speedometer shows 100km/h
